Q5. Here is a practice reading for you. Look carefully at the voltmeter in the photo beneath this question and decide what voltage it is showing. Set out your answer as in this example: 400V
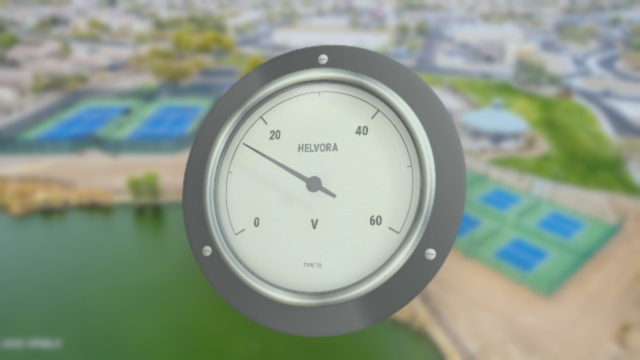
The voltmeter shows 15V
